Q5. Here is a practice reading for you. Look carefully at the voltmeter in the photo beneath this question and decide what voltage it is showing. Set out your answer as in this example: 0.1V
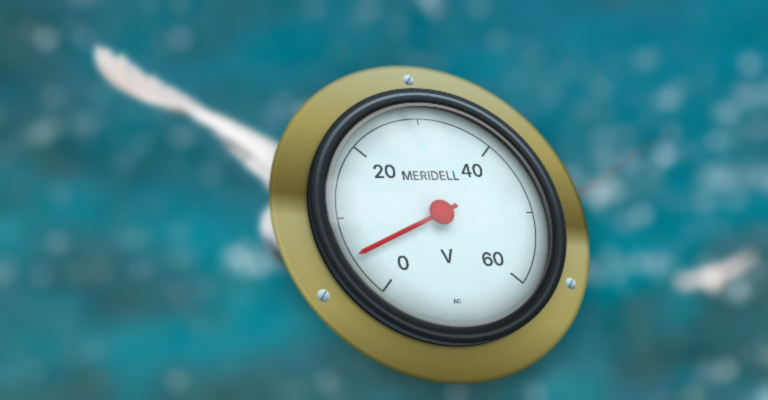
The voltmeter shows 5V
